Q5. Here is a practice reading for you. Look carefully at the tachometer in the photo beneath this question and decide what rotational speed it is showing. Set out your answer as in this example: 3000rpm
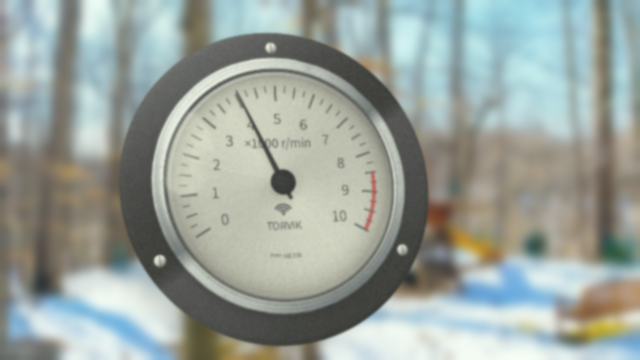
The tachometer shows 4000rpm
